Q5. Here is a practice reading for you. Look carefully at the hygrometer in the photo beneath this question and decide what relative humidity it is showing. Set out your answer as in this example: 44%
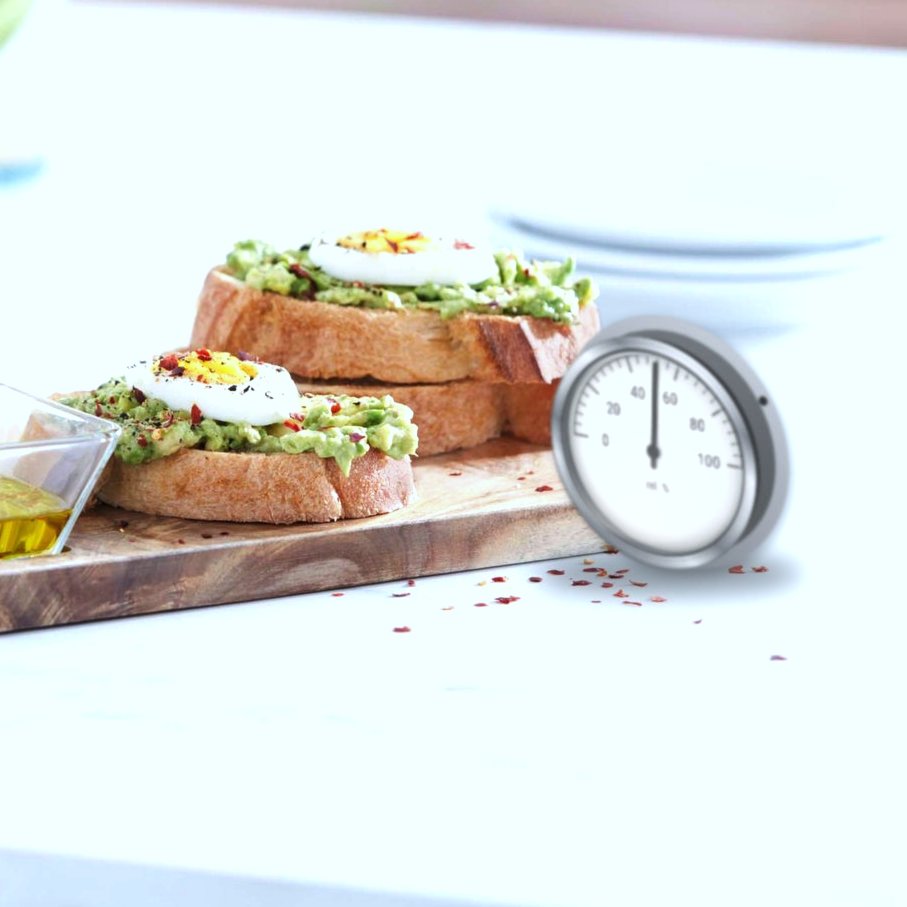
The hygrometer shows 52%
